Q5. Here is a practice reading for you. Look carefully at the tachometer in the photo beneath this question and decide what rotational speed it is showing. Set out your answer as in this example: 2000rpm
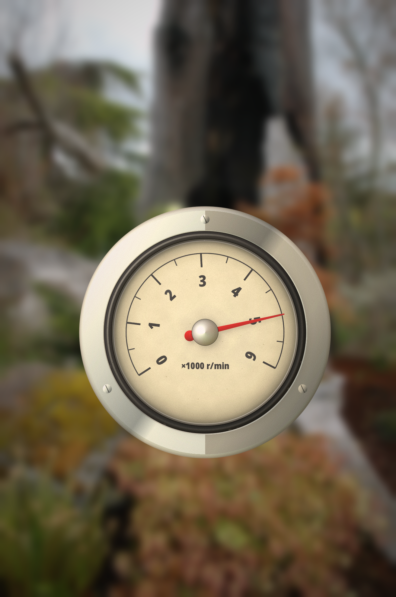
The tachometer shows 5000rpm
